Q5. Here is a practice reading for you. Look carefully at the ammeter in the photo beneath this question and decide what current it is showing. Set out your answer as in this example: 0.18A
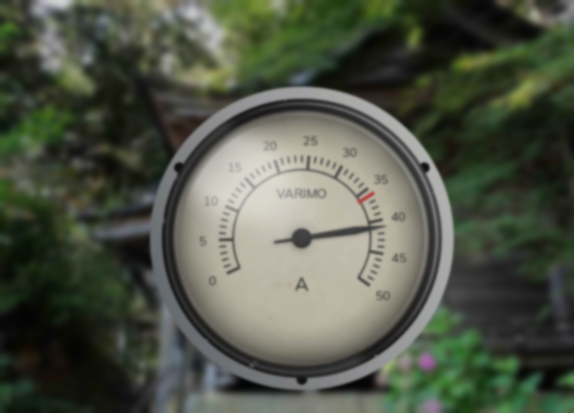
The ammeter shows 41A
